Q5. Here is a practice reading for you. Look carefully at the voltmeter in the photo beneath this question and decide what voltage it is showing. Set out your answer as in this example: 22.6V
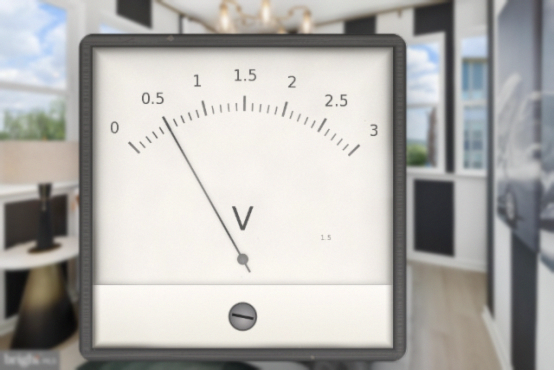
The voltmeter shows 0.5V
